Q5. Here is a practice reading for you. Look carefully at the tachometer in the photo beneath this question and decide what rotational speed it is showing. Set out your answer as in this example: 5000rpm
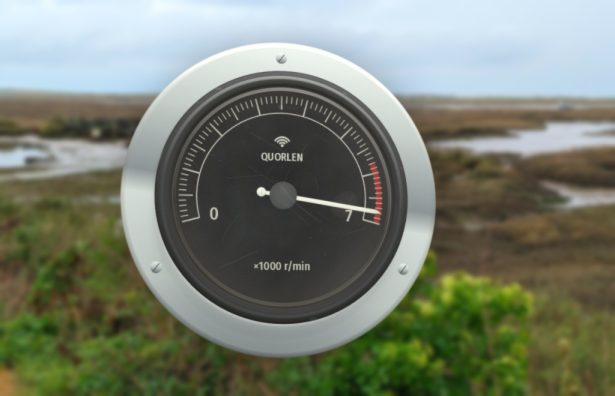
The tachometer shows 6800rpm
